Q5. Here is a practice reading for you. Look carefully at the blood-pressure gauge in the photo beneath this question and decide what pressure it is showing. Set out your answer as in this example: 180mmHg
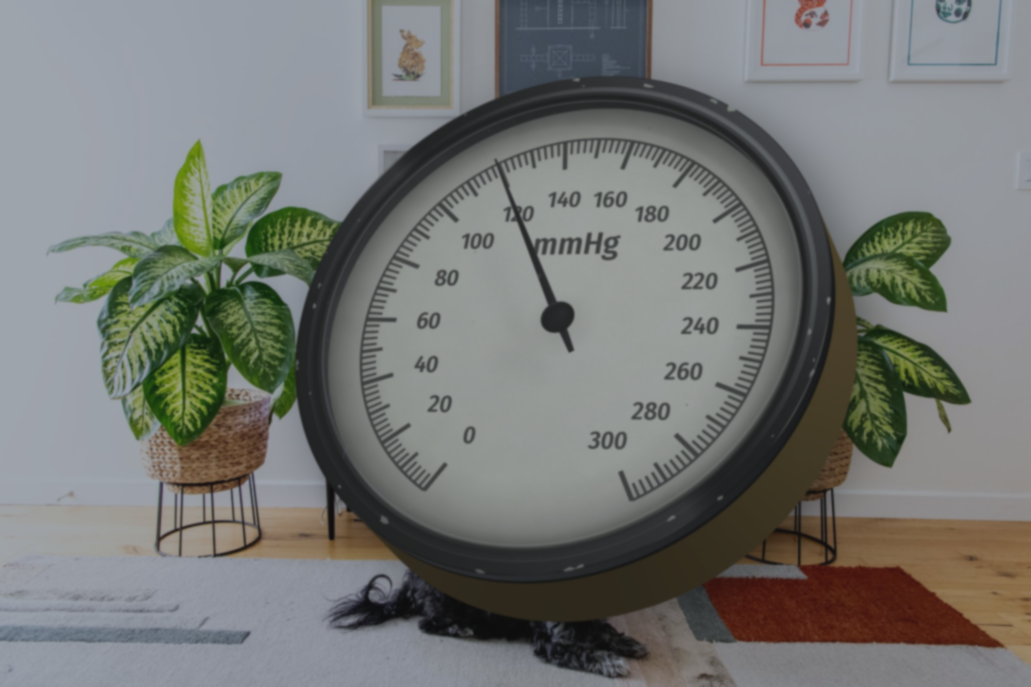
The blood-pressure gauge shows 120mmHg
